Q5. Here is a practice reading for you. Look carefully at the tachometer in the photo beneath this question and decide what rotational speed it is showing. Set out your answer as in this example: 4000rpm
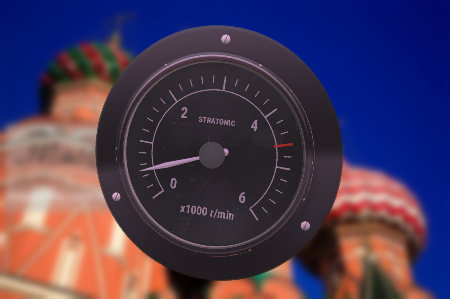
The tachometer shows 500rpm
